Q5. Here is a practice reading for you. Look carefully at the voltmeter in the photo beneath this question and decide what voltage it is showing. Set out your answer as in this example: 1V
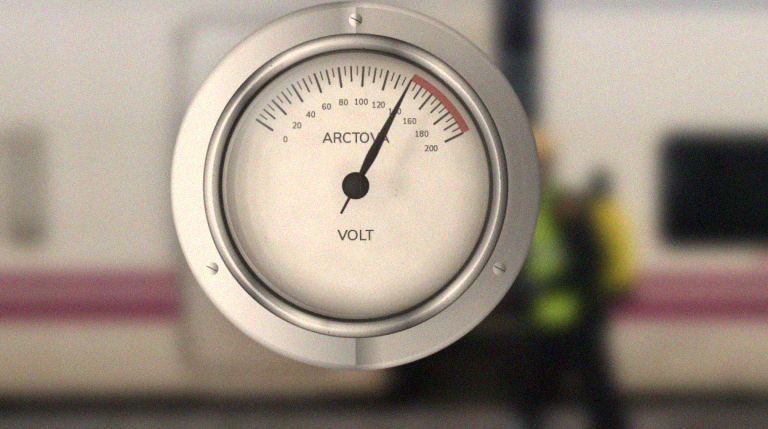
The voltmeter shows 140V
